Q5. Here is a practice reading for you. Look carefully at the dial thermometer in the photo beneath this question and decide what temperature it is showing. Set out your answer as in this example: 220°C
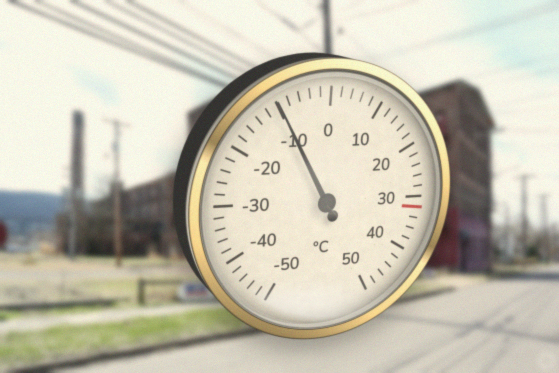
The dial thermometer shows -10°C
